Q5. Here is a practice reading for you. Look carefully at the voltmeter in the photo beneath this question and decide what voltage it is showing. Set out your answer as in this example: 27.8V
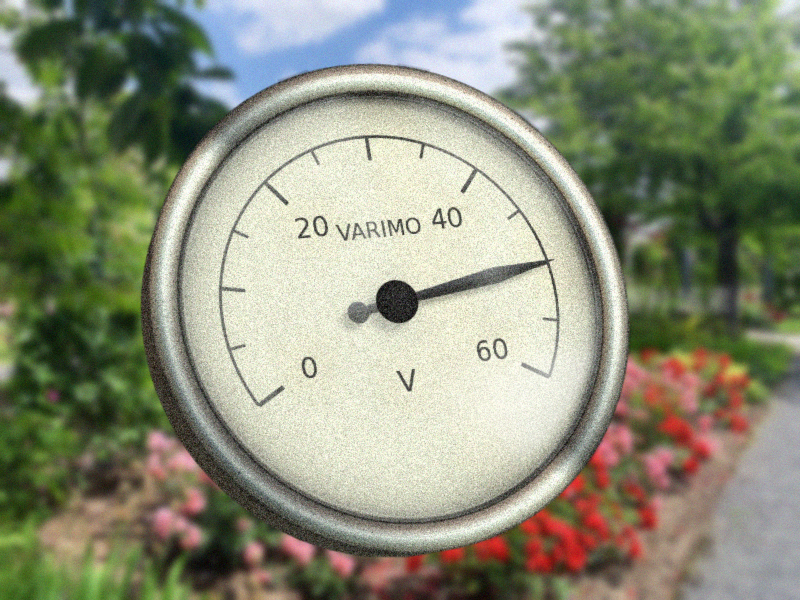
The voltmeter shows 50V
